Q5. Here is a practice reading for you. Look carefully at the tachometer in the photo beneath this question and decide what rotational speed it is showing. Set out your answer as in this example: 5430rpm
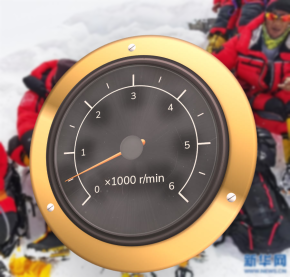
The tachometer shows 500rpm
